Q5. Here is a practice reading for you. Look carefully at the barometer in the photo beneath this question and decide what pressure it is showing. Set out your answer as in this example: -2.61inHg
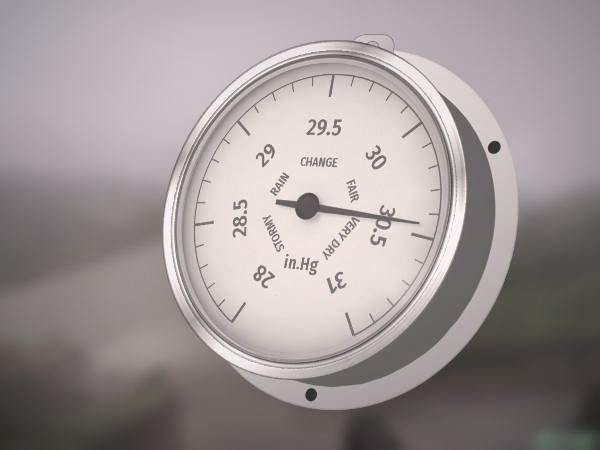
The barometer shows 30.45inHg
